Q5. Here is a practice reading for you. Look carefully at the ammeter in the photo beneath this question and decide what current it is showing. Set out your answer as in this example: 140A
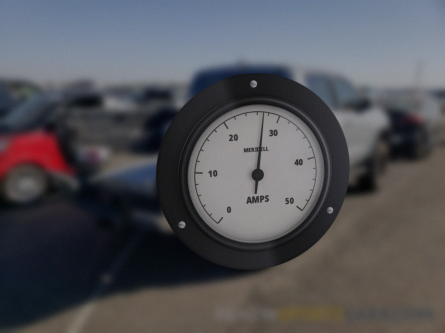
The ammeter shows 27A
